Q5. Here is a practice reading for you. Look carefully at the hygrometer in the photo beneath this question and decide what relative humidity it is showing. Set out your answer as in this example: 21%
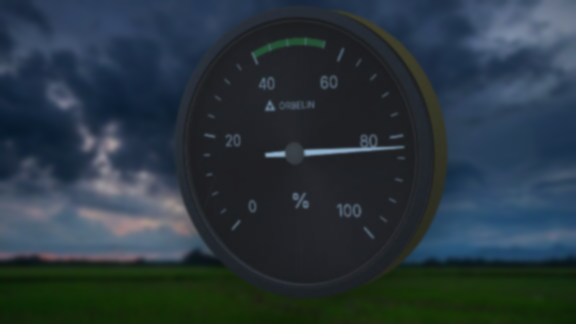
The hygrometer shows 82%
